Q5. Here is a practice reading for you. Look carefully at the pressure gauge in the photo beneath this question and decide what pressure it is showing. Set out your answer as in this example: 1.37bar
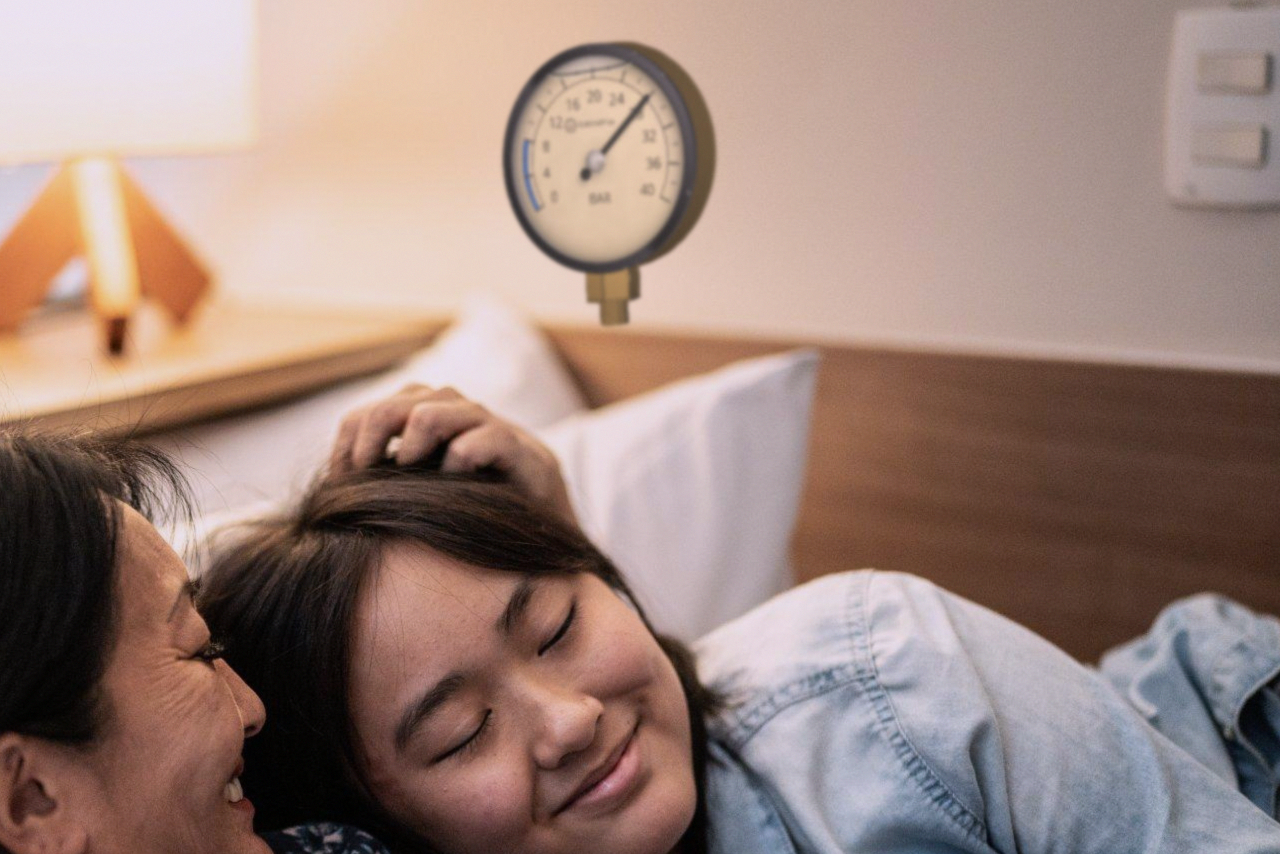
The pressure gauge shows 28bar
